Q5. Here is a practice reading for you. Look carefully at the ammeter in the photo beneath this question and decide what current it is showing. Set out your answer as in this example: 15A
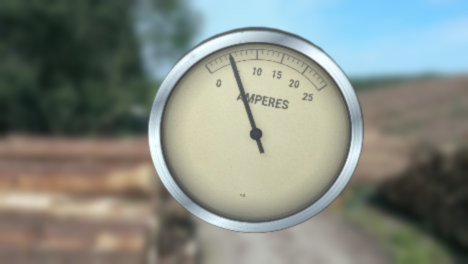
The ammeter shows 5A
